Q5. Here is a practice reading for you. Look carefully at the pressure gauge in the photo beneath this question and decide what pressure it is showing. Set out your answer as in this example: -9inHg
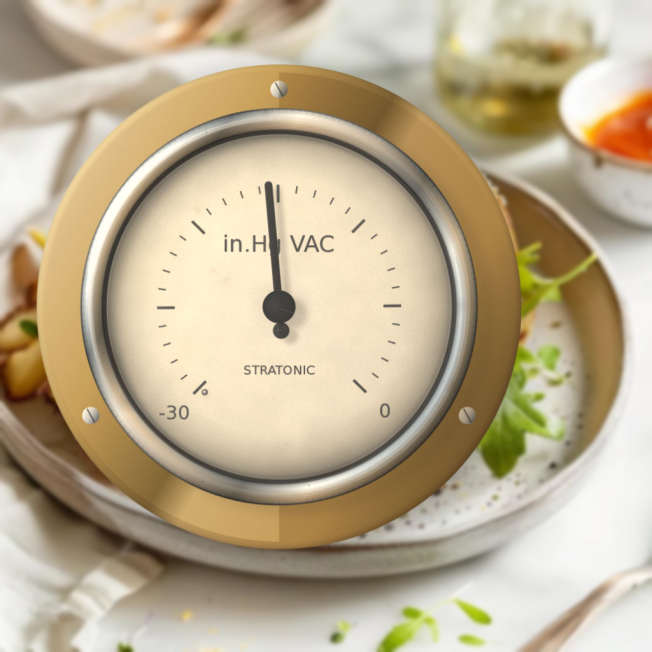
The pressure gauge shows -15.5inHg
